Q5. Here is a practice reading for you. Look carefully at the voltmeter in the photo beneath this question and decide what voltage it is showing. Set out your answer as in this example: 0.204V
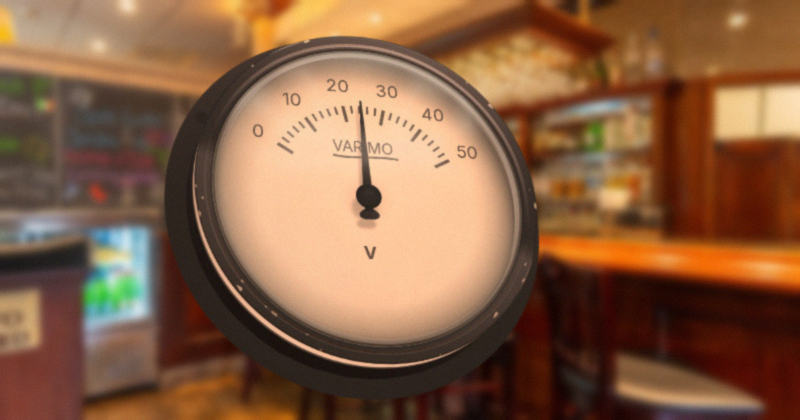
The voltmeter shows 24V
